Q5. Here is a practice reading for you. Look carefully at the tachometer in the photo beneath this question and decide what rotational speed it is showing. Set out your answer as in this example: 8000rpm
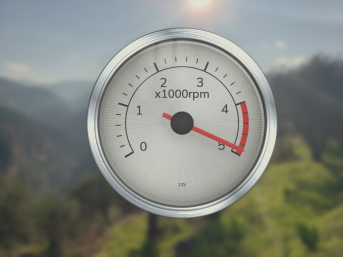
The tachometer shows 4900rpm
